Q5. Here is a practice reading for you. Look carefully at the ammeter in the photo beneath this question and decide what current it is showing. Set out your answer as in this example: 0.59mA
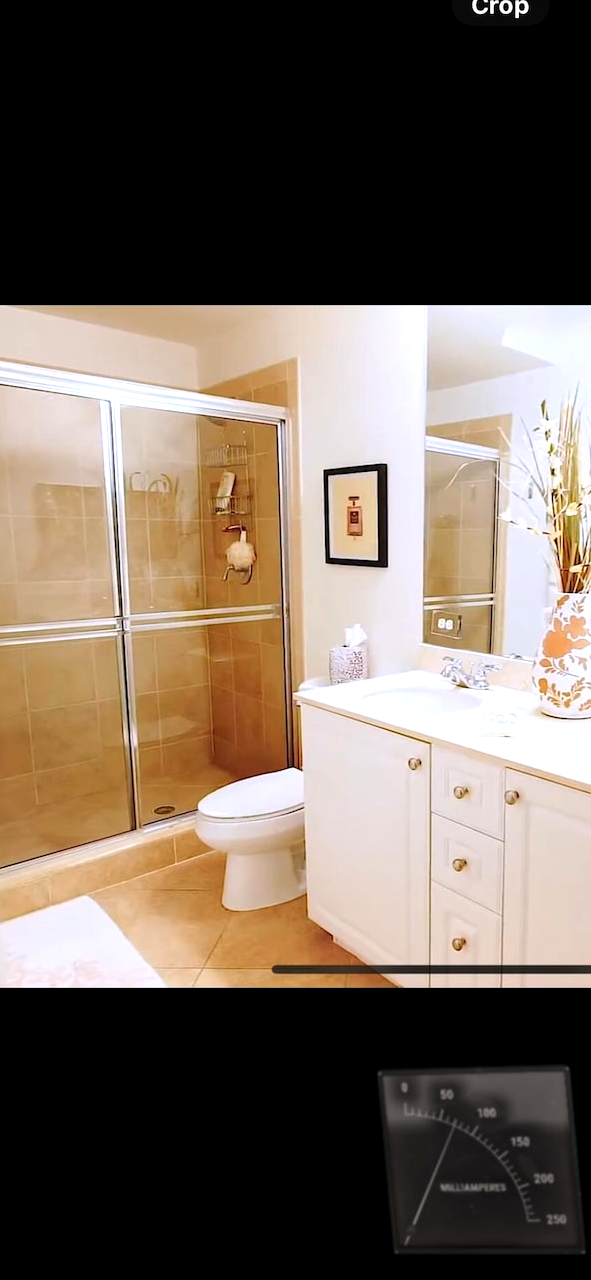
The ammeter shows 70mA
